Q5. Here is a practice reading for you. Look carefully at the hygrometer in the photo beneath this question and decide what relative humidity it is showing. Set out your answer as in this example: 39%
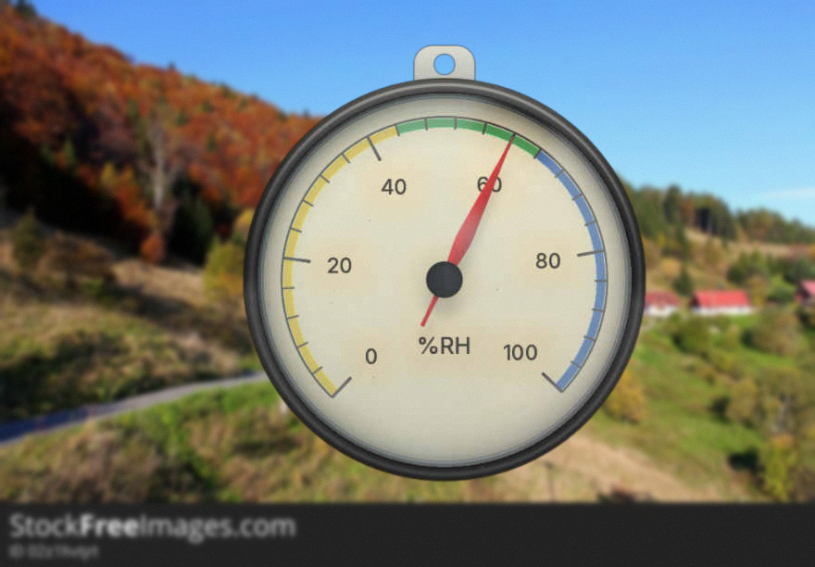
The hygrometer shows 60%
